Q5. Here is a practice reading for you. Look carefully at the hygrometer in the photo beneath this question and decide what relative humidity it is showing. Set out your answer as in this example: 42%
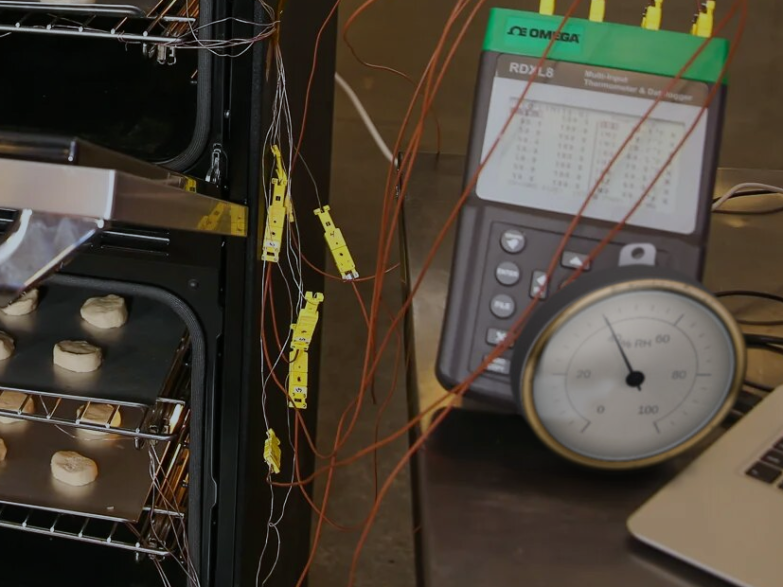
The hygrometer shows 40%
